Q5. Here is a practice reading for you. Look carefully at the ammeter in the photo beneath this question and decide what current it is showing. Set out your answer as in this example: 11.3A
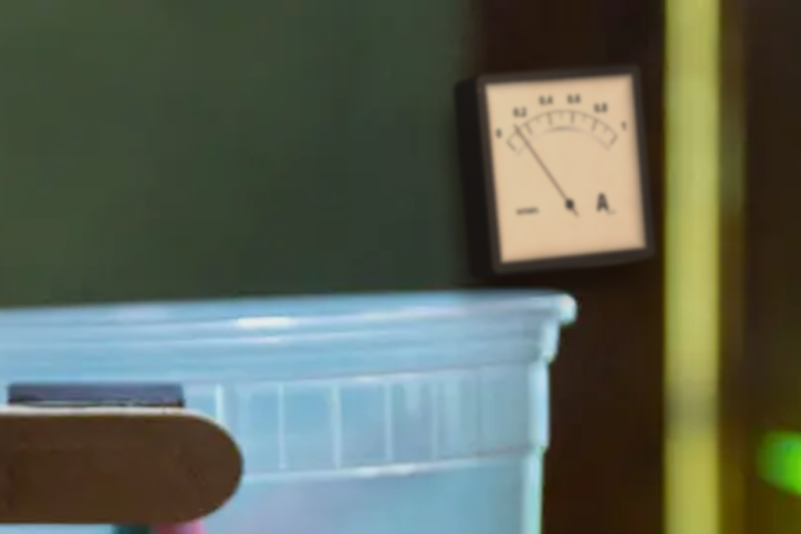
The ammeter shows 0.1A
